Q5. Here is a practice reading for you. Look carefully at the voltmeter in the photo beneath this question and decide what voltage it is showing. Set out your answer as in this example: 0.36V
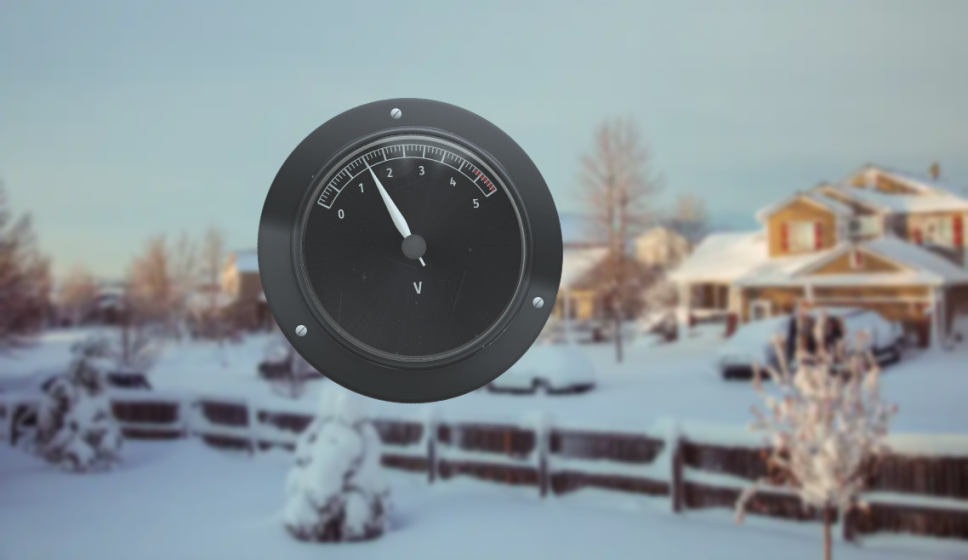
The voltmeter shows 1.5V
